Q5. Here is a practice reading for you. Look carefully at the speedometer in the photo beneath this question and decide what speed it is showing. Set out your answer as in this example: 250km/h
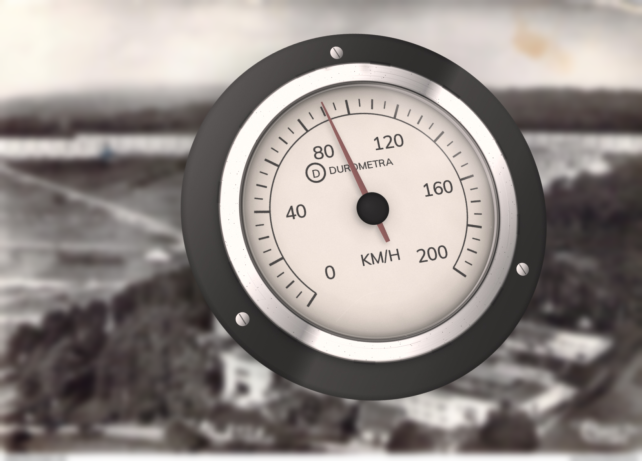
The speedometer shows 90km/h
